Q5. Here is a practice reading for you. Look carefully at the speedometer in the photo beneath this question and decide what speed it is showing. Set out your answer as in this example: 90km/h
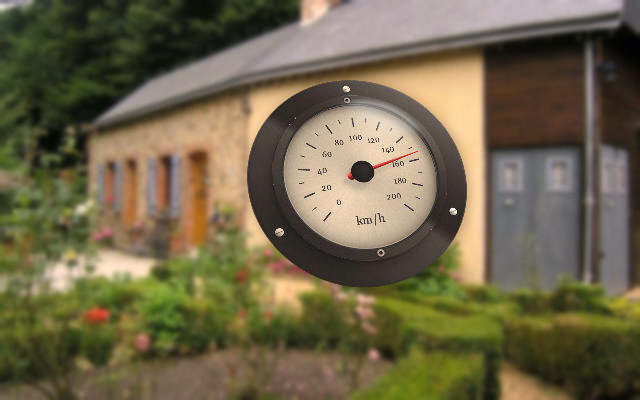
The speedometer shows 155km/h
